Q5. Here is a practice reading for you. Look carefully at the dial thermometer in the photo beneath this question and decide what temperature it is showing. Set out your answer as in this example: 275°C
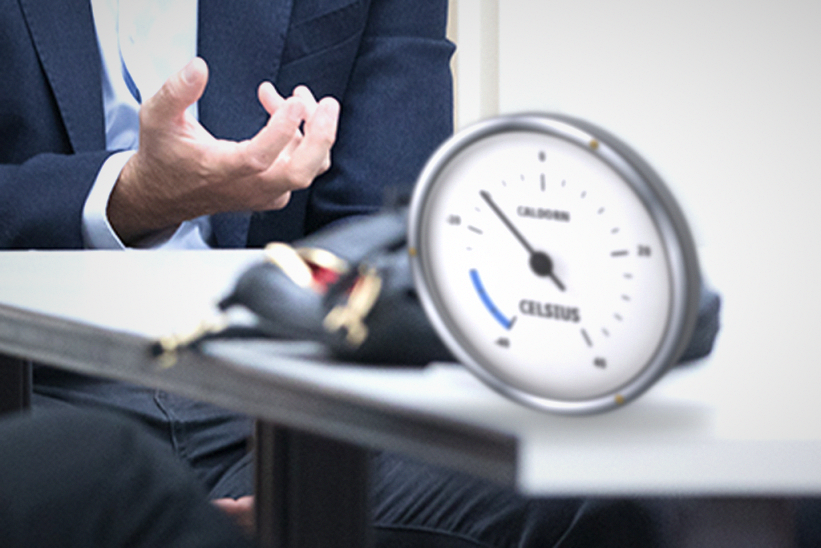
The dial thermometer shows -12°C
